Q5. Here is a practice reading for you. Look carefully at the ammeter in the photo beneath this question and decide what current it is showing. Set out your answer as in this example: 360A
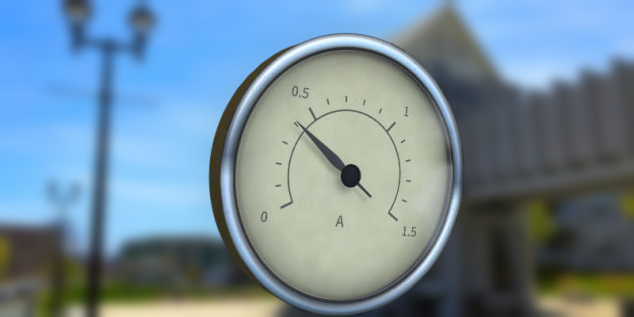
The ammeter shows 0.4A
